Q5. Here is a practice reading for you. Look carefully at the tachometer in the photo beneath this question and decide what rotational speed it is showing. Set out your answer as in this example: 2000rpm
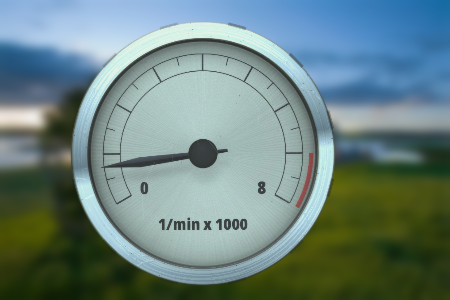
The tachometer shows 750rpm
